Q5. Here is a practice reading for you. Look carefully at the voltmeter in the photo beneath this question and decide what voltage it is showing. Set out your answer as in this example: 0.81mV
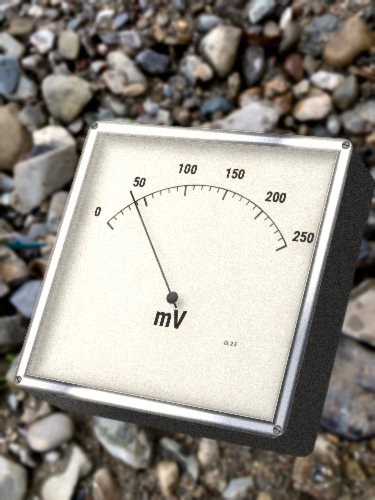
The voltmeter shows 40mV
